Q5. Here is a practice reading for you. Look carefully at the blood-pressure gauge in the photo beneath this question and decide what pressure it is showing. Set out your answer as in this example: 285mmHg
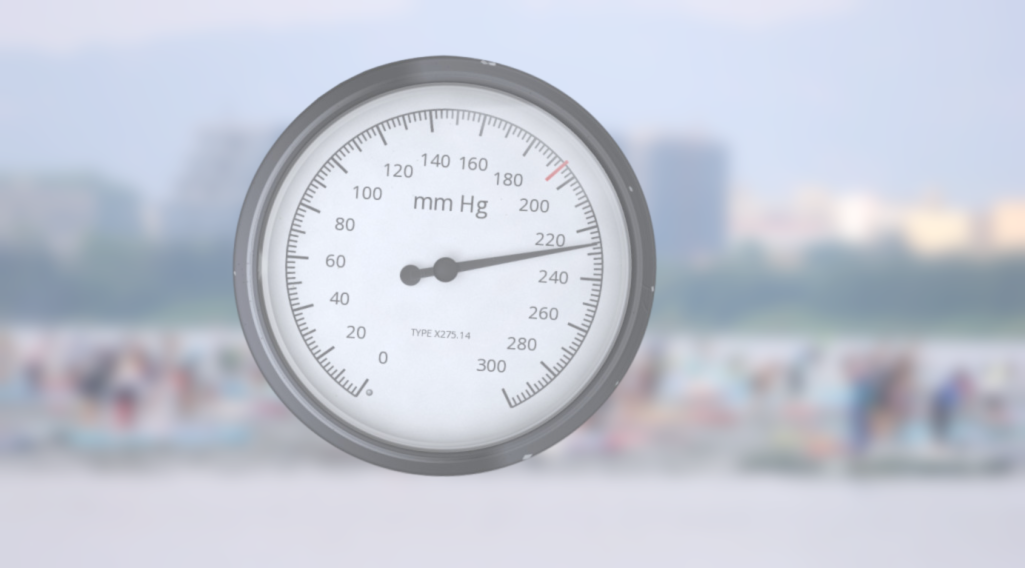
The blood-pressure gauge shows 226mmHg
